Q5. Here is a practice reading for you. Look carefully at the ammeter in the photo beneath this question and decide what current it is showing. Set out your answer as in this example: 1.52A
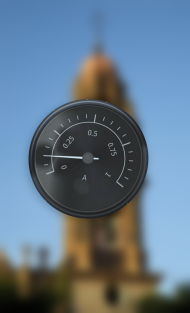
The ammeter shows 0.1A
